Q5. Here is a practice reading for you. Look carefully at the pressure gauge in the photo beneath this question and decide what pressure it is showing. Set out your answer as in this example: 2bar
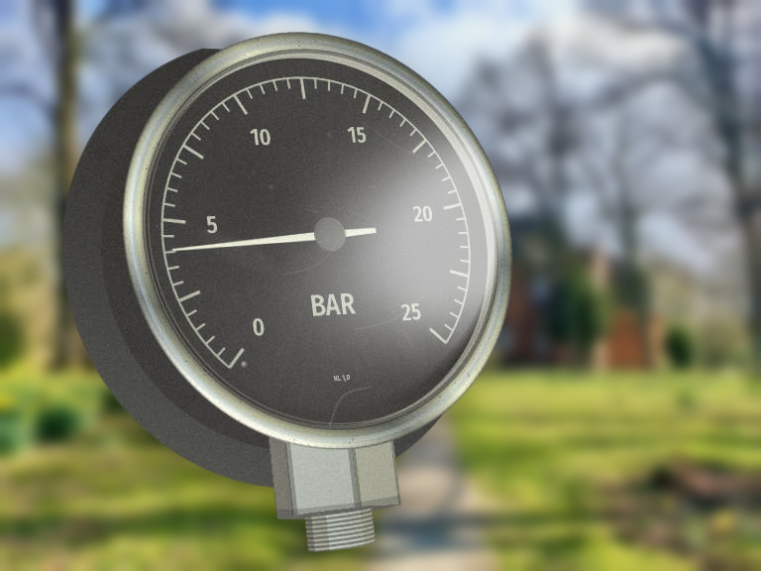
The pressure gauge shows 4bar
